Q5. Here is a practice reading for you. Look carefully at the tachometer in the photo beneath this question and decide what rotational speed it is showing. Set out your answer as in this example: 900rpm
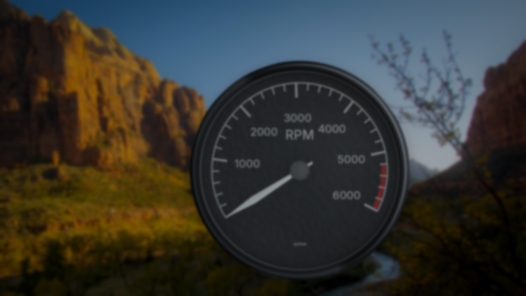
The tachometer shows 0rpm
